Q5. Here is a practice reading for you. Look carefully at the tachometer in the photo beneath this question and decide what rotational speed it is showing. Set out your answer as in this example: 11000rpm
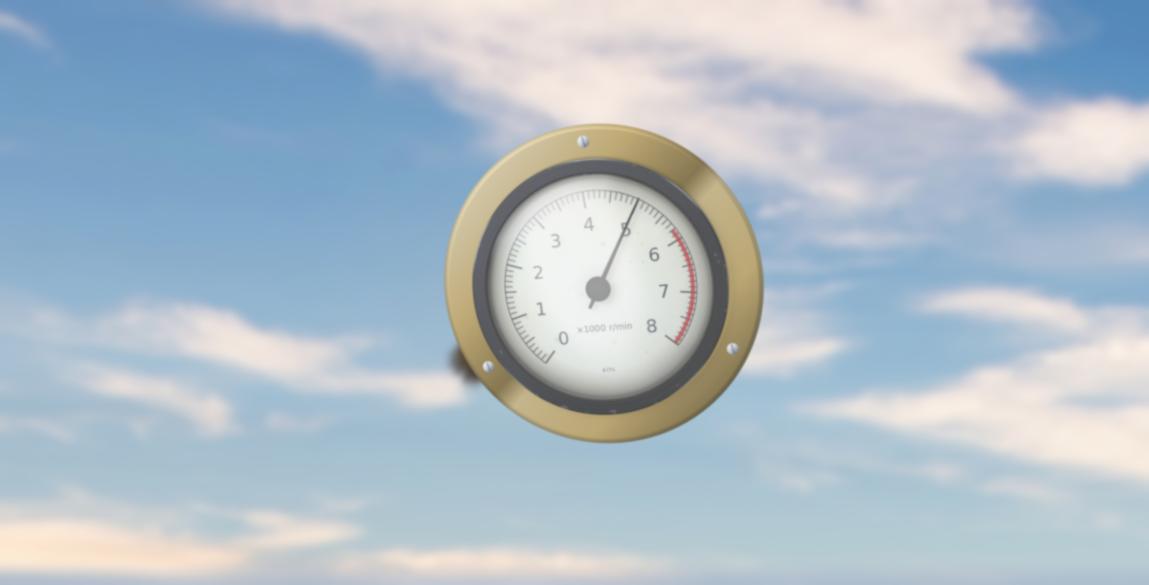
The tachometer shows 5000rpm
